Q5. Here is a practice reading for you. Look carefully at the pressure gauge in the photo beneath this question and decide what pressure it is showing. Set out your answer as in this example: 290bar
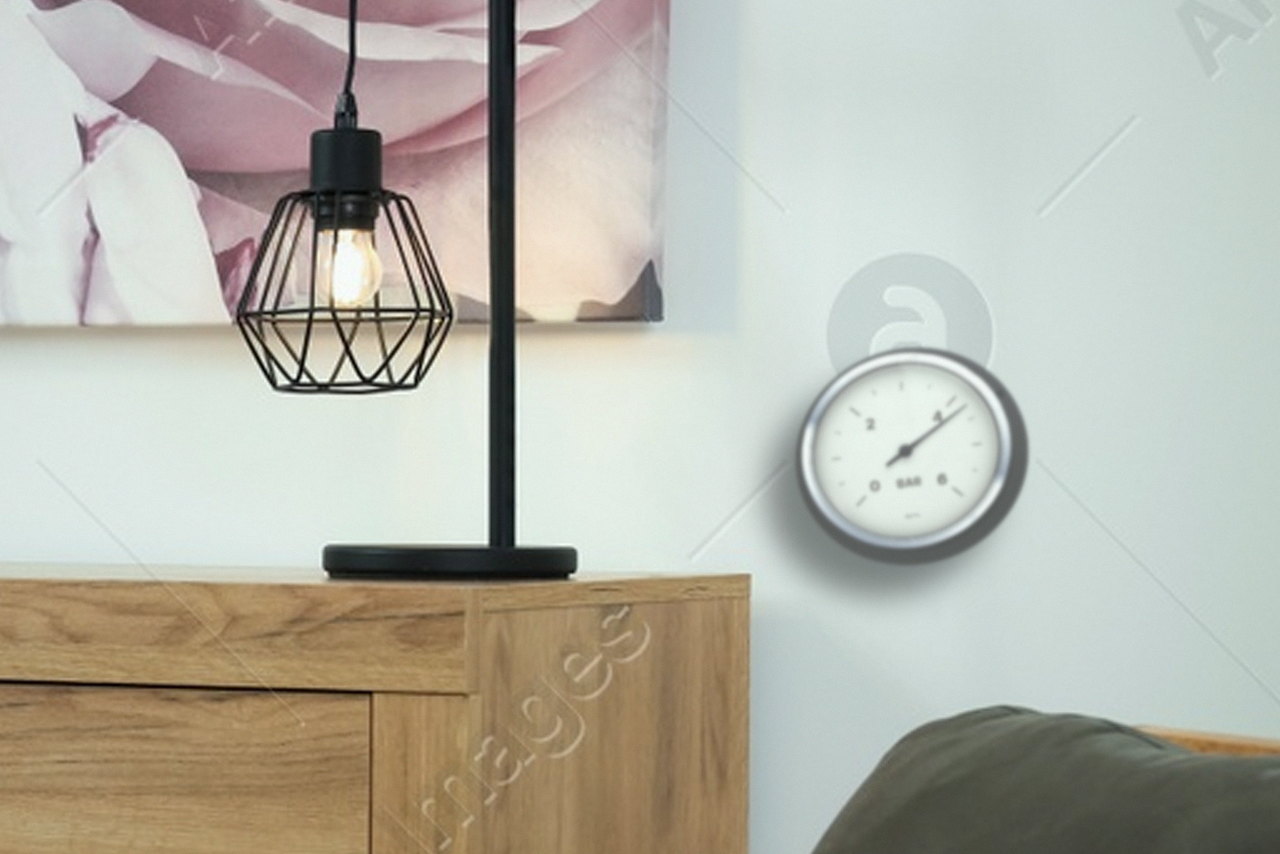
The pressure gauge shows 4.25bar
